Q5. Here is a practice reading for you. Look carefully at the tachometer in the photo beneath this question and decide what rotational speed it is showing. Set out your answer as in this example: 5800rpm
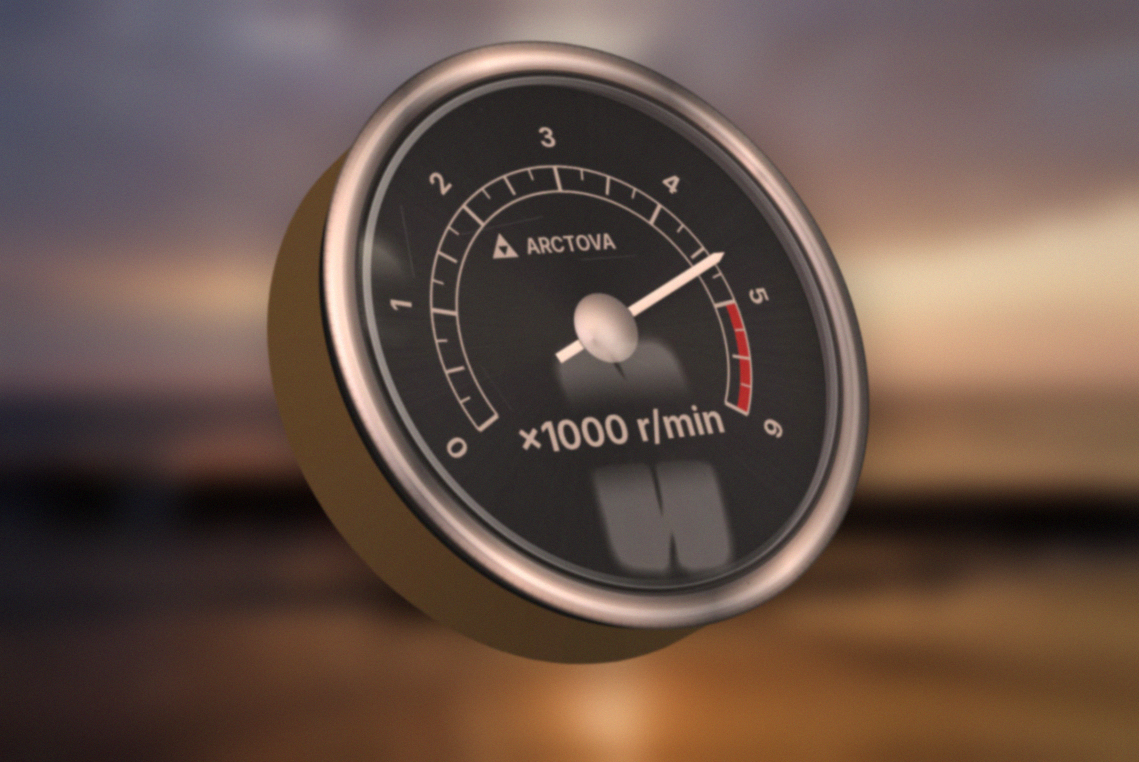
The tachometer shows 4625rpm
